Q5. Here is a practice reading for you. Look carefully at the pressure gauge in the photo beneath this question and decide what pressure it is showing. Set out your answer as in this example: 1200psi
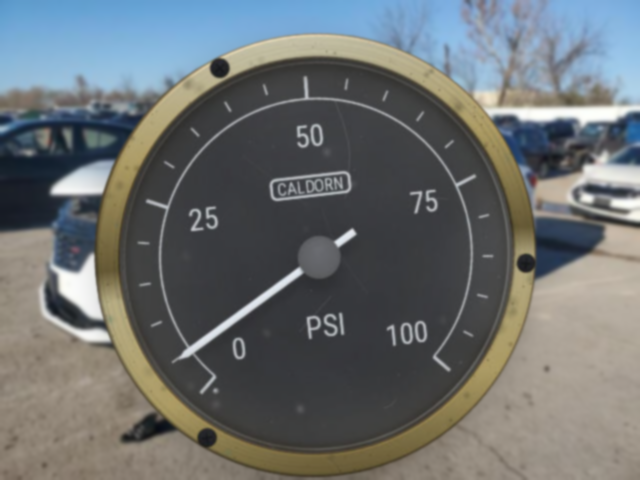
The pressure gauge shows 5psi
